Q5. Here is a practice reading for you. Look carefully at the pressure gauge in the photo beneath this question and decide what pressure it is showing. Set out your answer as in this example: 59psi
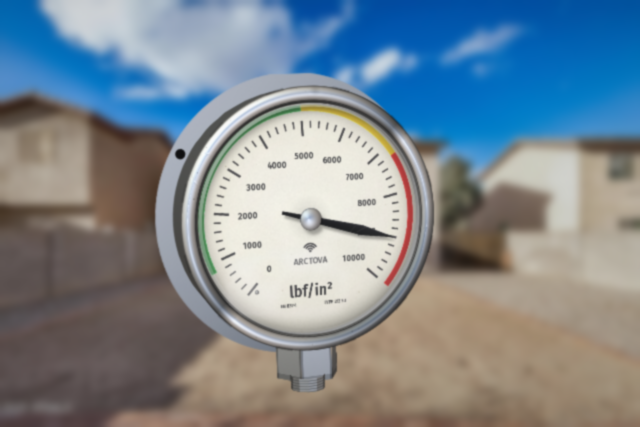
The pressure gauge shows 9000psi
